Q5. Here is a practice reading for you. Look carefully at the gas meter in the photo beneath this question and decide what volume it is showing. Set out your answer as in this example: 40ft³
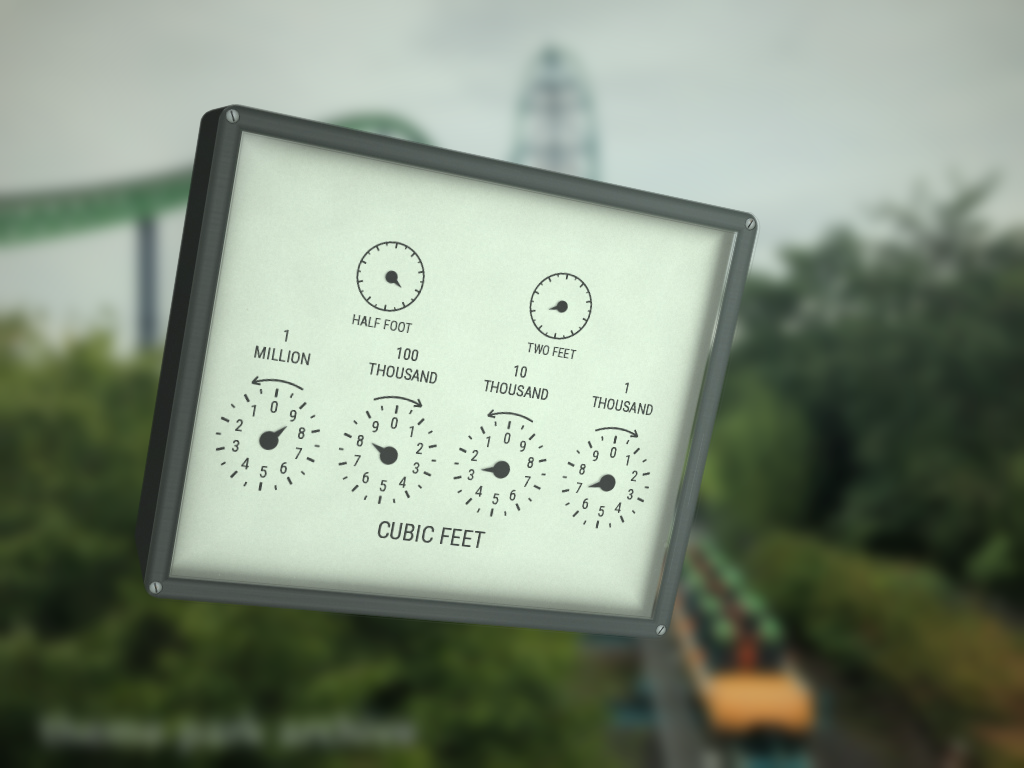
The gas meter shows 882700ft³
